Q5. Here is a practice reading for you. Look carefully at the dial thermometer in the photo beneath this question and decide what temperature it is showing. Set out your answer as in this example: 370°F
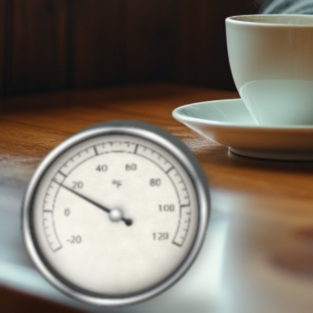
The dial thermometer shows 16°F
